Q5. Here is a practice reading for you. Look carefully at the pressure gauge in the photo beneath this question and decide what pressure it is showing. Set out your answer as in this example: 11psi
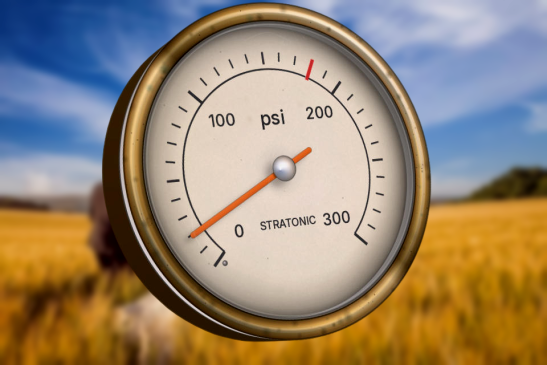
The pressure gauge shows 20psi
